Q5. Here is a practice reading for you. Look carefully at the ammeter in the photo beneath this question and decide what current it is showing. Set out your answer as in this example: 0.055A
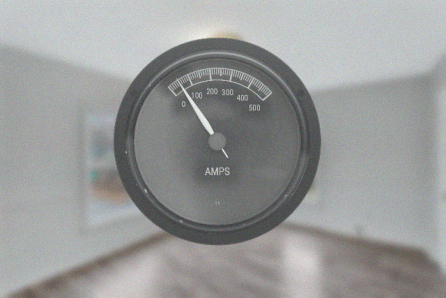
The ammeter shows 50A
